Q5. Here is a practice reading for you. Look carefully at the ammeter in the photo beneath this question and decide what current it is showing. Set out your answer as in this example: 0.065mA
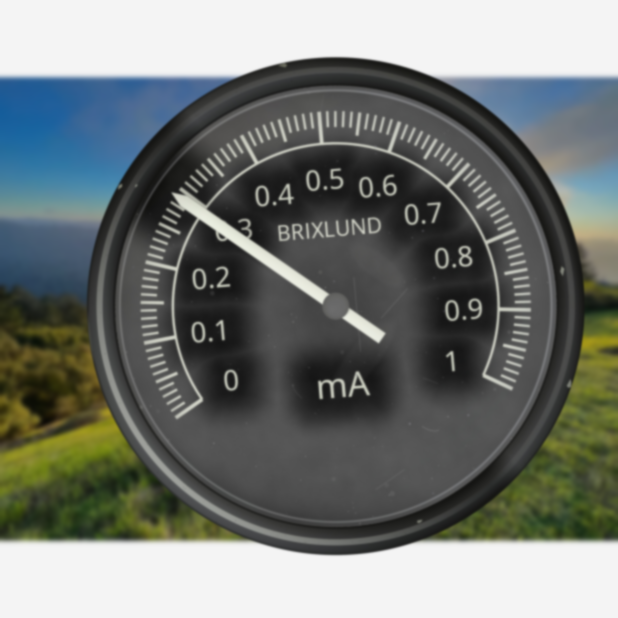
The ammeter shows 0.29mA
